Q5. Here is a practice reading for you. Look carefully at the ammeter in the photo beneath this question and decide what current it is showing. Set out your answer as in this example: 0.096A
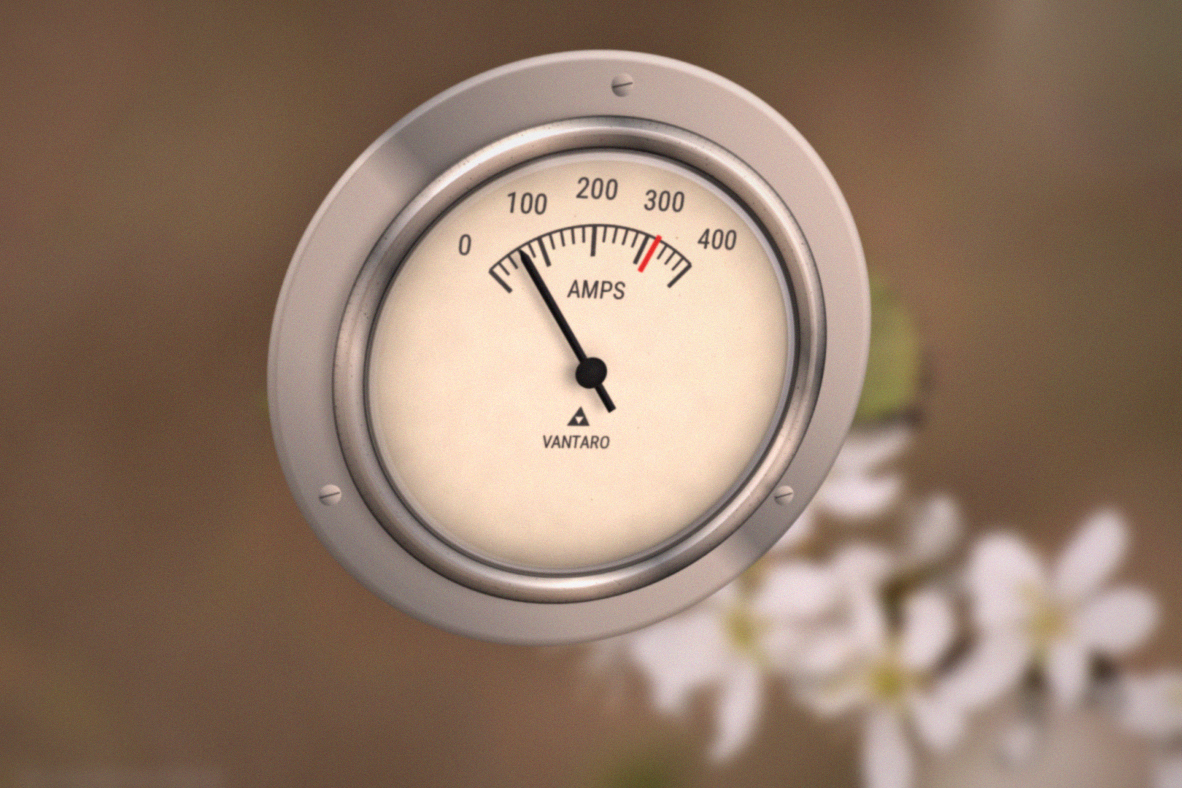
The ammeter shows 60A
